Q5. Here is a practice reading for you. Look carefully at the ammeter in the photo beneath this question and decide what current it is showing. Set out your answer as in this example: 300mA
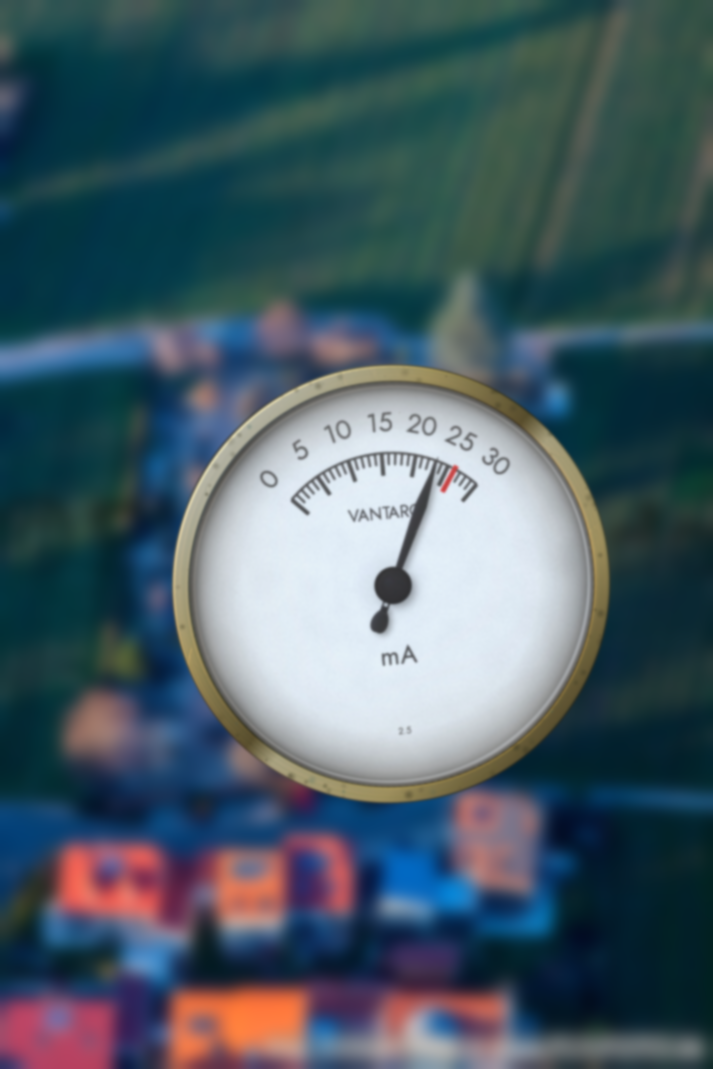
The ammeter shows 23mA
